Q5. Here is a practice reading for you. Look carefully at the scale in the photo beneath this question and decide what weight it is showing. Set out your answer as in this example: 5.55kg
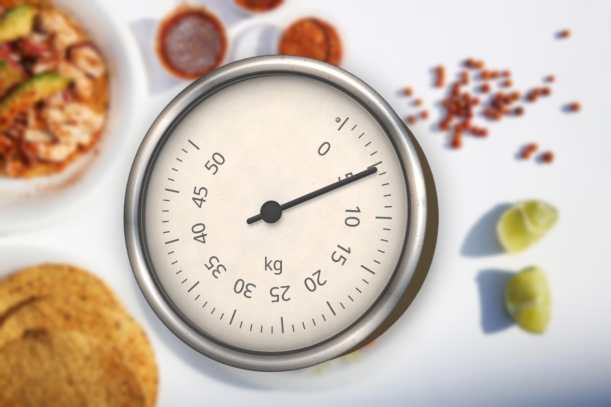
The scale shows 5.5kg
